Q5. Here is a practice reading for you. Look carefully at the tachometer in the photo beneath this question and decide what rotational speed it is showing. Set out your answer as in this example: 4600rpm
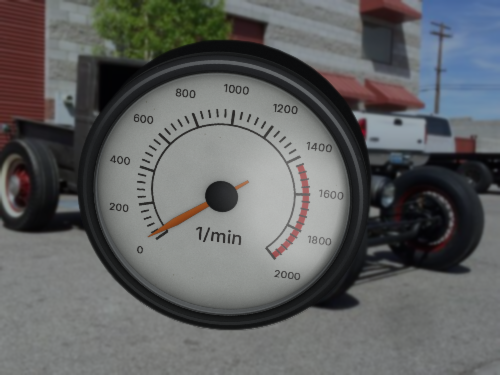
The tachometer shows 40rpm
